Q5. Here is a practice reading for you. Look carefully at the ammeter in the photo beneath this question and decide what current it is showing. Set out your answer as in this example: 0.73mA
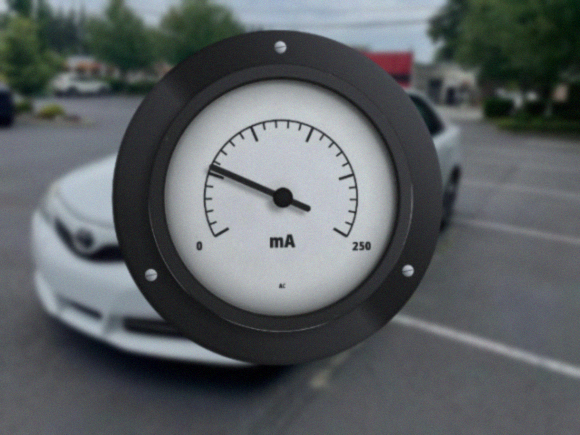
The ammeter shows 55mA
